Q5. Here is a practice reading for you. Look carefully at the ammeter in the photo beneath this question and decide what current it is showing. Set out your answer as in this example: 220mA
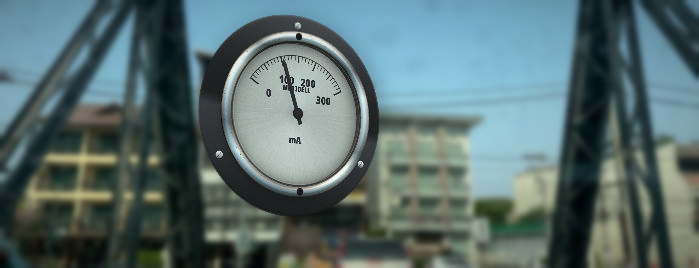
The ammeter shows 100mA
